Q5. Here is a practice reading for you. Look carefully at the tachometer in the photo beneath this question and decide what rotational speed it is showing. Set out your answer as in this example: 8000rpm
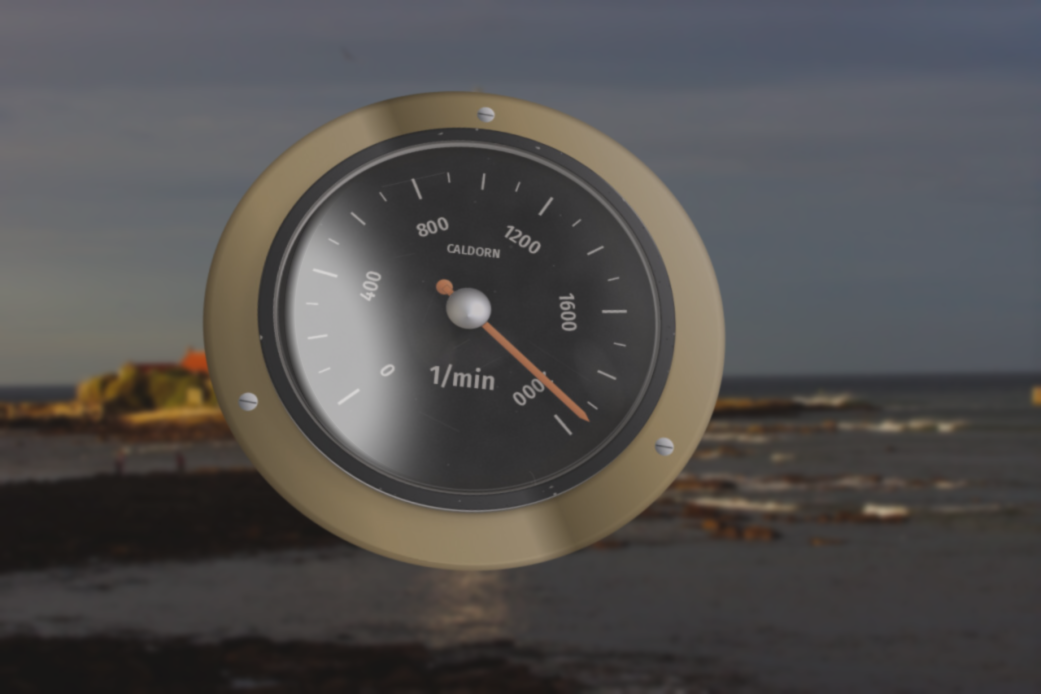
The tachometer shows 1950rpm
